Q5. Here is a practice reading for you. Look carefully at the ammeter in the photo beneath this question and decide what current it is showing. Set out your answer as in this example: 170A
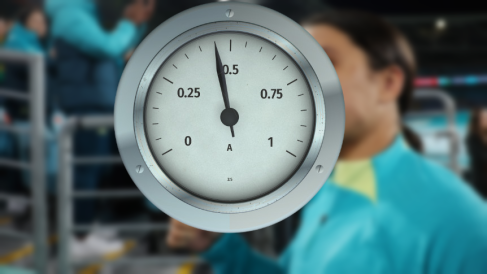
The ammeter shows 0.45A
